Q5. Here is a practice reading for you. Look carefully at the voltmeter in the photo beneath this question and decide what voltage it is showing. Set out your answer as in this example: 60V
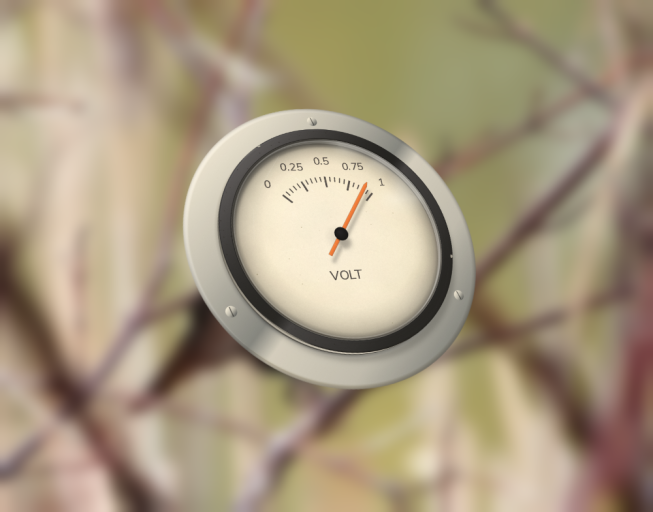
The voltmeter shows 0.9V
